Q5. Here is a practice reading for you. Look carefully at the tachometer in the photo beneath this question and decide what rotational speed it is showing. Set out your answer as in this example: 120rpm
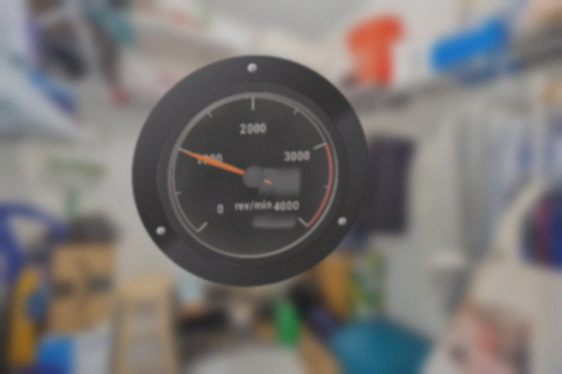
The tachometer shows 1000rpm
